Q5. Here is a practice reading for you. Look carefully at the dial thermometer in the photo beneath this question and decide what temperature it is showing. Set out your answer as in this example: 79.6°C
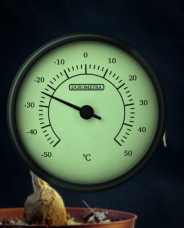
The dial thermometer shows -24°C
